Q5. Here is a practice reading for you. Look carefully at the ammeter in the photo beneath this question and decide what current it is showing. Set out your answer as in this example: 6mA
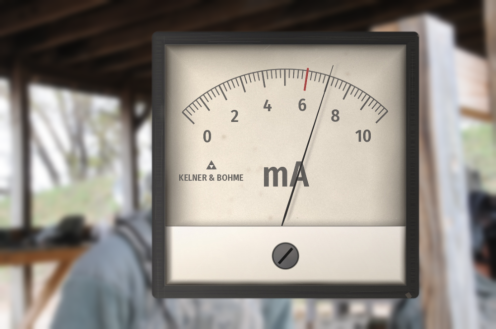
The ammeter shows 7mA
